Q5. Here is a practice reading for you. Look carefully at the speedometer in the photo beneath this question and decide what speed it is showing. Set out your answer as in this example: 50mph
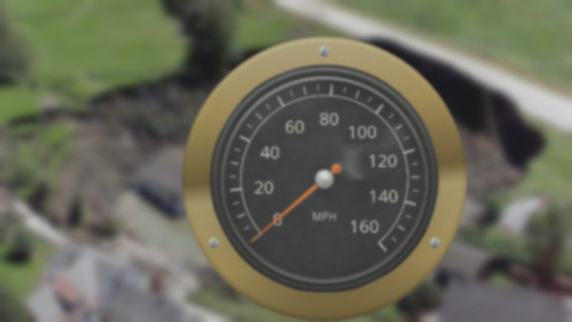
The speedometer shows 0mph
